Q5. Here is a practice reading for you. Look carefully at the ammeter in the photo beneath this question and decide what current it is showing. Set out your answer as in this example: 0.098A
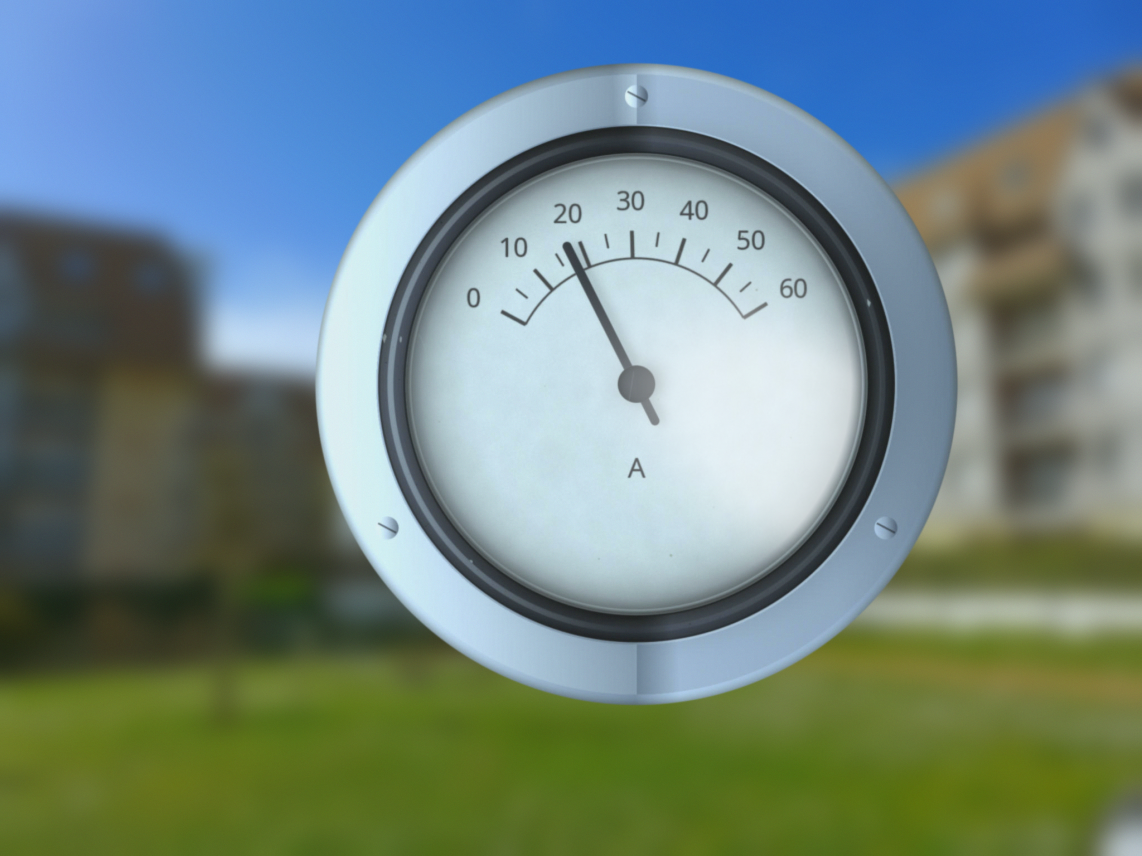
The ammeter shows 17.5A
